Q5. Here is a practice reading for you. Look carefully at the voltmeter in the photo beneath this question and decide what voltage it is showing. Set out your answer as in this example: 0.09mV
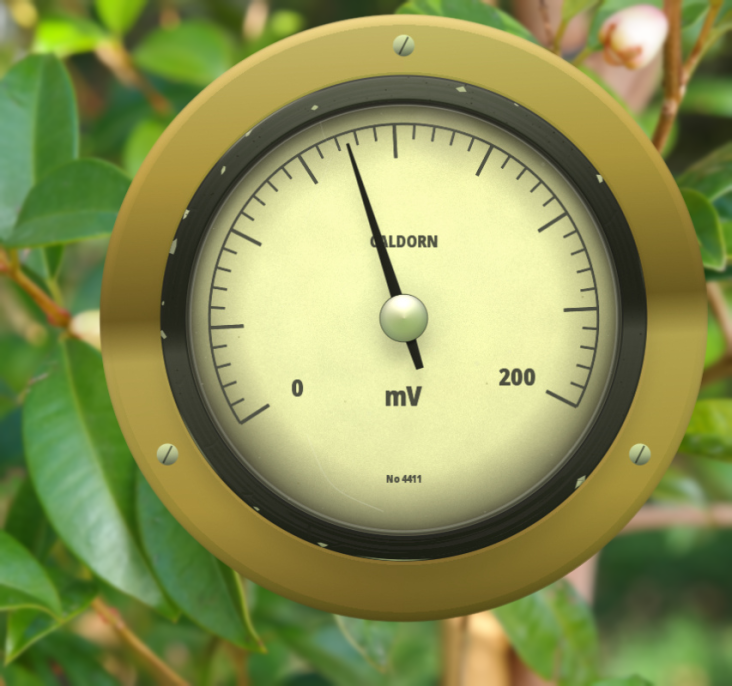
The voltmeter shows 87.5mV
